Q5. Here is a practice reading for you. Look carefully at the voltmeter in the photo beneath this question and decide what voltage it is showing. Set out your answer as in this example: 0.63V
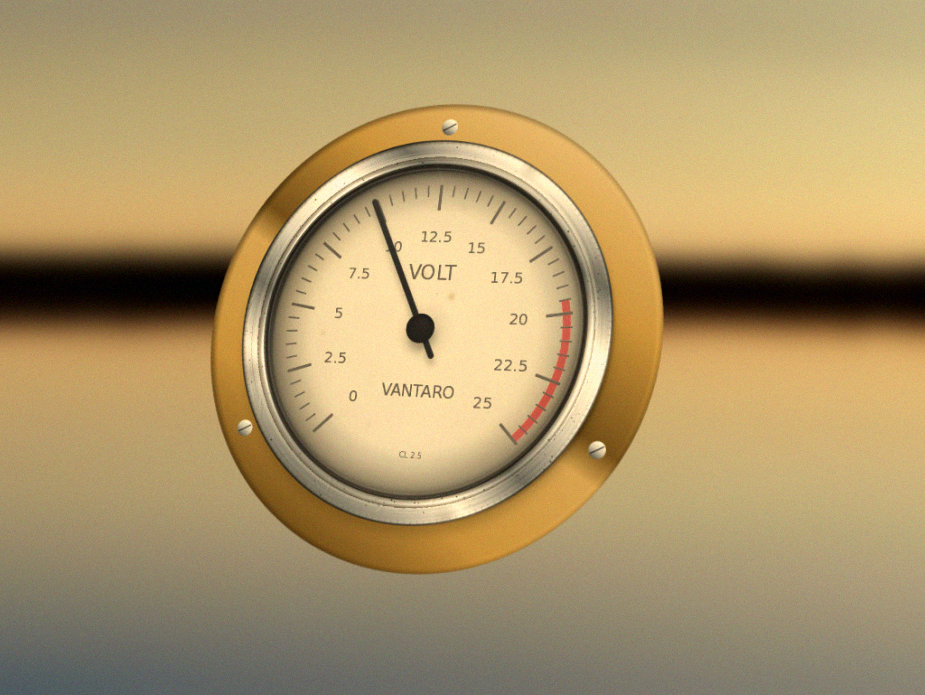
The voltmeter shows 10V
